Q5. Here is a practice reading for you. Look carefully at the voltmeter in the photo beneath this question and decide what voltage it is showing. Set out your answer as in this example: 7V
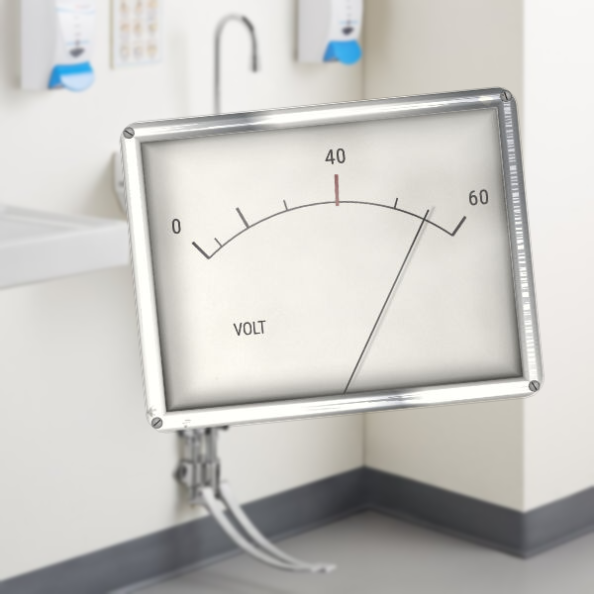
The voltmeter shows 55V
